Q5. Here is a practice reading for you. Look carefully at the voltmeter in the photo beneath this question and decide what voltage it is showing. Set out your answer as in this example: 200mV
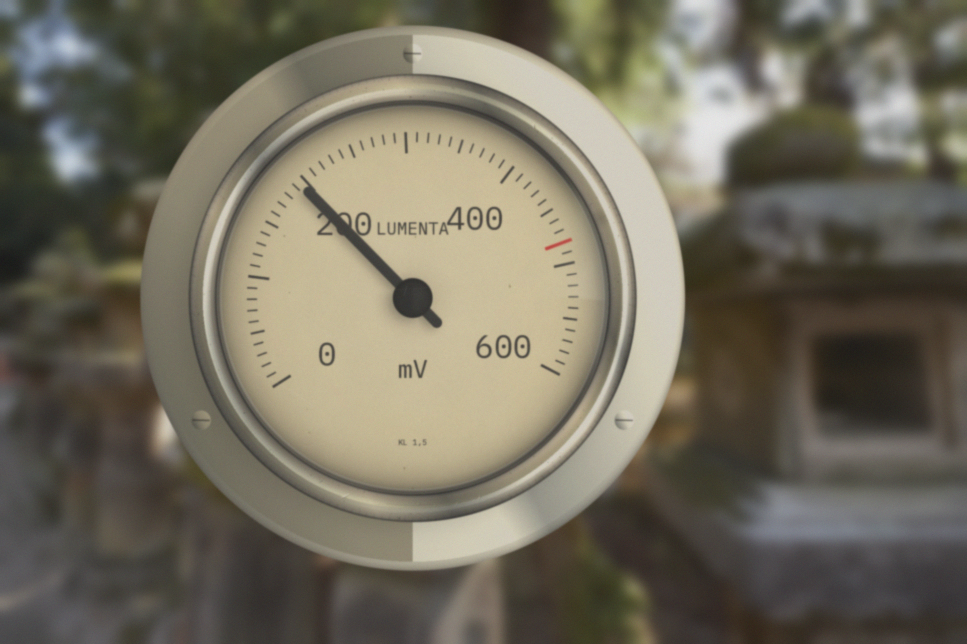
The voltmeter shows 195mV
